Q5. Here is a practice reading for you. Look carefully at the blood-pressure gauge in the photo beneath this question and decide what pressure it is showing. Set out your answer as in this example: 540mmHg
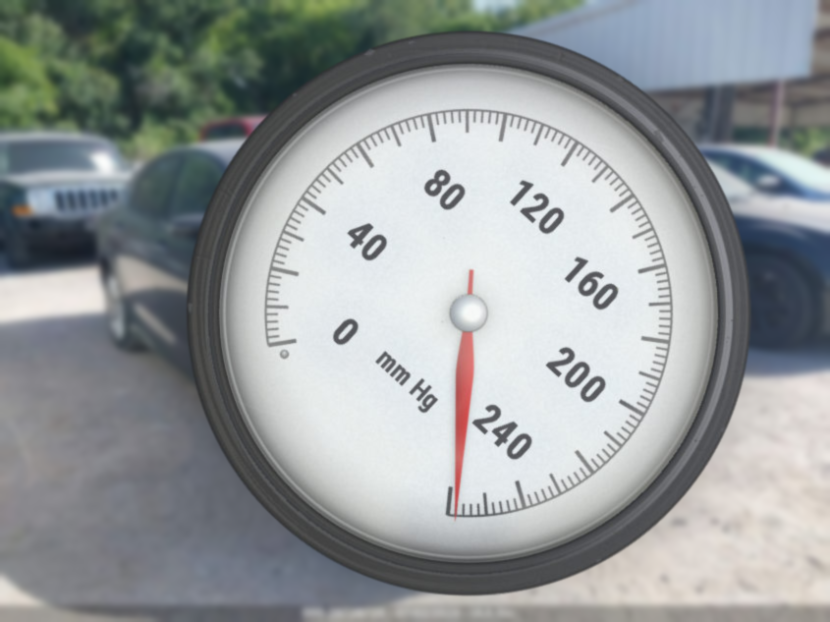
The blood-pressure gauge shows 258mmHg
